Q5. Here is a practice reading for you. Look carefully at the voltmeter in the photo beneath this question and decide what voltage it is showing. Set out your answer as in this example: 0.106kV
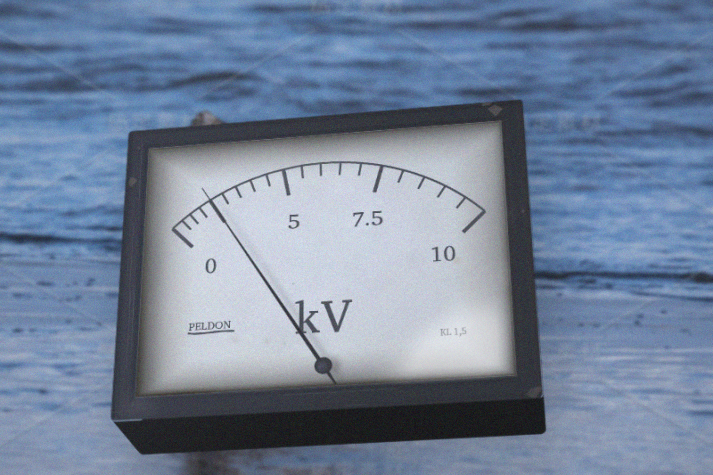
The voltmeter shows 2.5kV
